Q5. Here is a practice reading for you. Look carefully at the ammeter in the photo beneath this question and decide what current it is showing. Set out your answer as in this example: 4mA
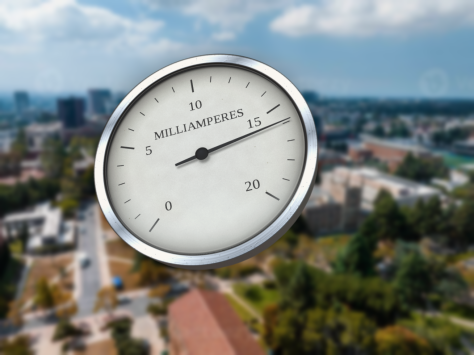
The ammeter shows 16mA
